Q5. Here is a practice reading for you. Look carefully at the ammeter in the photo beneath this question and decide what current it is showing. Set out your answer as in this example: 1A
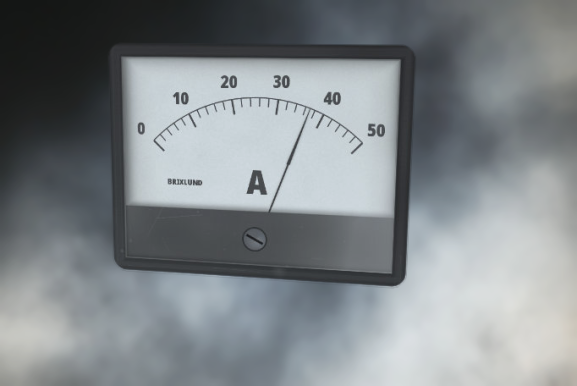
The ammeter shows 37A
